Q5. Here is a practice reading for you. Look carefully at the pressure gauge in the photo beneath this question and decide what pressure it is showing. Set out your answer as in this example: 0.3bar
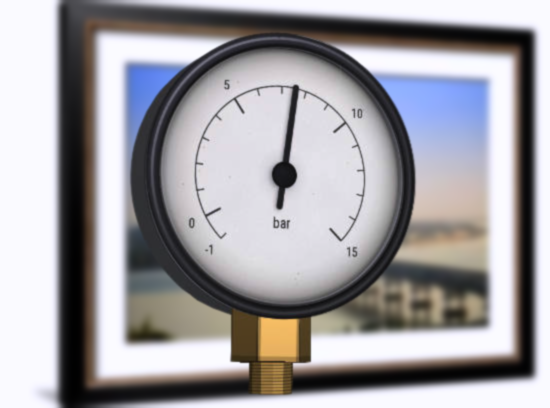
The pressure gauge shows 7.5bar
